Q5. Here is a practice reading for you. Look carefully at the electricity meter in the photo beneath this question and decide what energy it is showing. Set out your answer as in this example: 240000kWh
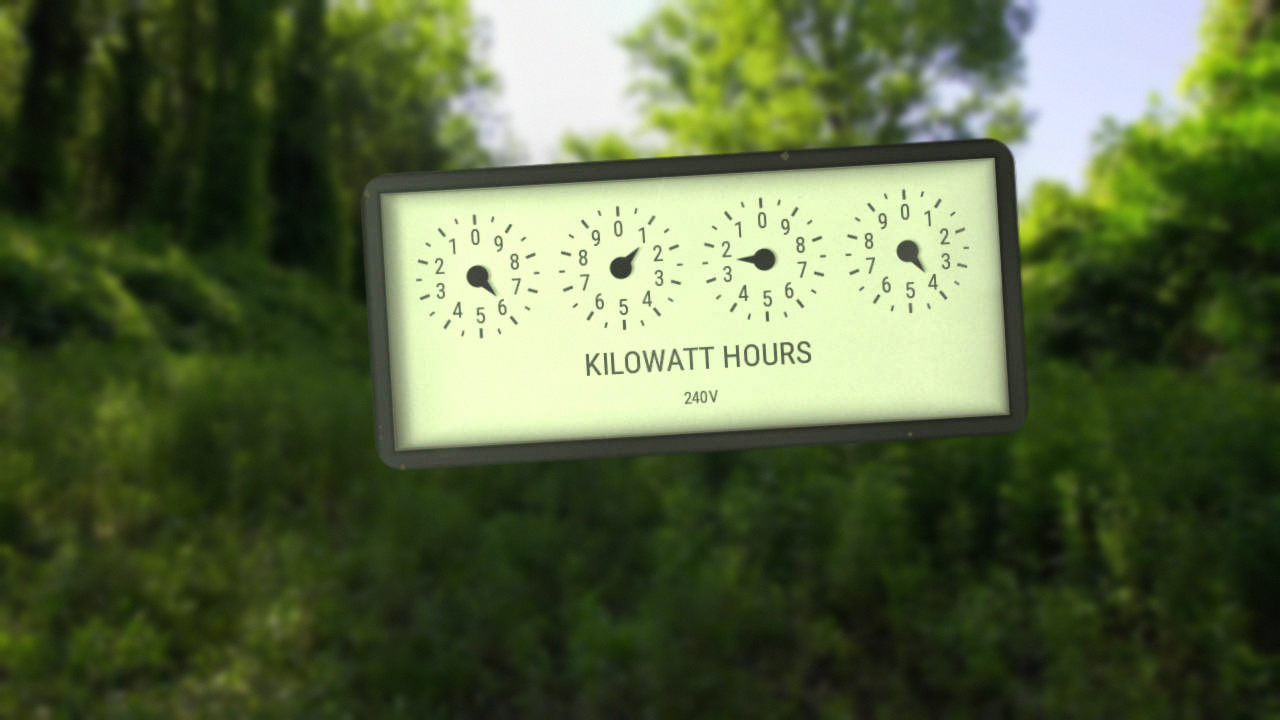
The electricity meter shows 6124kWh
